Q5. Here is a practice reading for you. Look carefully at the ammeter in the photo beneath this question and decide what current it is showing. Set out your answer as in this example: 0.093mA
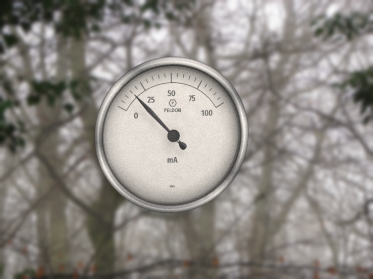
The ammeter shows 15mA
